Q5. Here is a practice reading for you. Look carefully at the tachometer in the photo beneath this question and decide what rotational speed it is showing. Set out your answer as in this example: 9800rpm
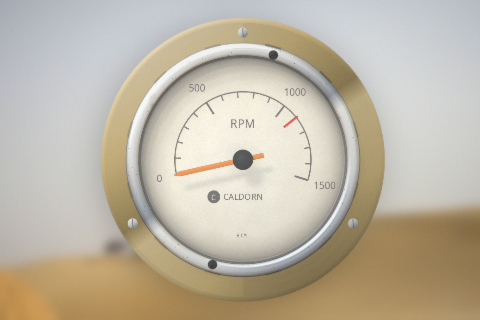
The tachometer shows 0rpm
